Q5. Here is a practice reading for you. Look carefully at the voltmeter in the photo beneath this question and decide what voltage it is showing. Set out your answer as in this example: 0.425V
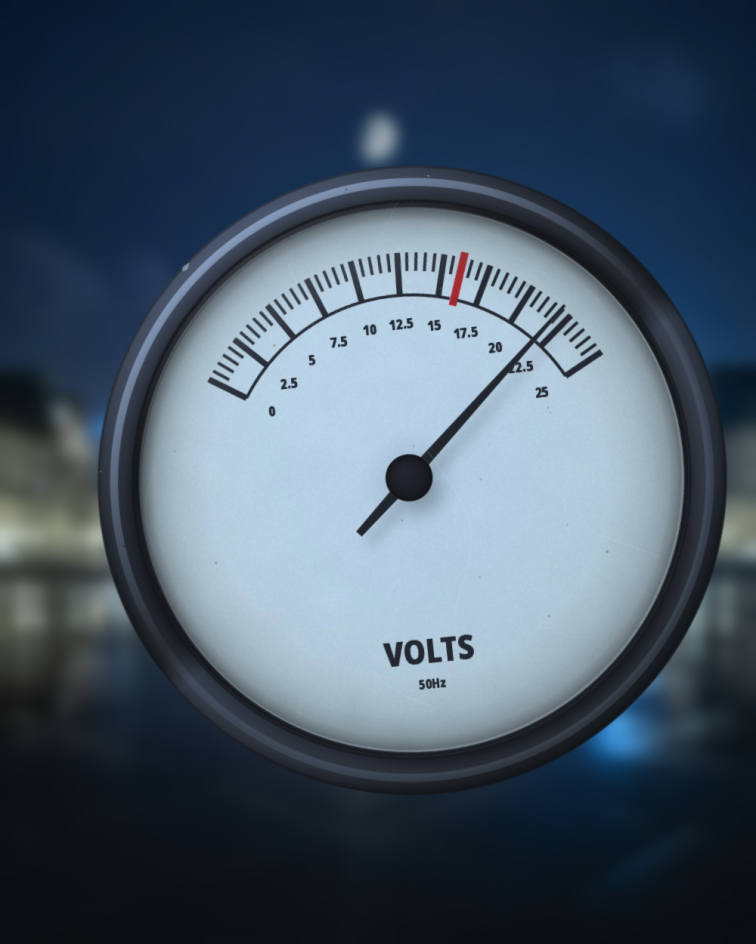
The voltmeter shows 22V
